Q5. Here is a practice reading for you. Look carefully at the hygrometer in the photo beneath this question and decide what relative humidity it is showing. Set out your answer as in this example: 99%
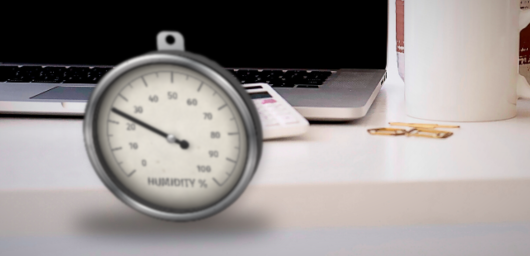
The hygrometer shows 25%
